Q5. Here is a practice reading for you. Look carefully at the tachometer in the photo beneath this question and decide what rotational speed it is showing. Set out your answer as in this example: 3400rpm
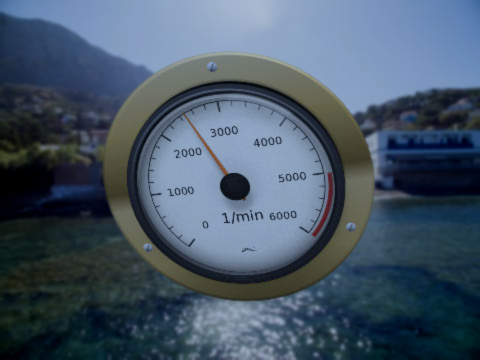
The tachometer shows 2500rpm
